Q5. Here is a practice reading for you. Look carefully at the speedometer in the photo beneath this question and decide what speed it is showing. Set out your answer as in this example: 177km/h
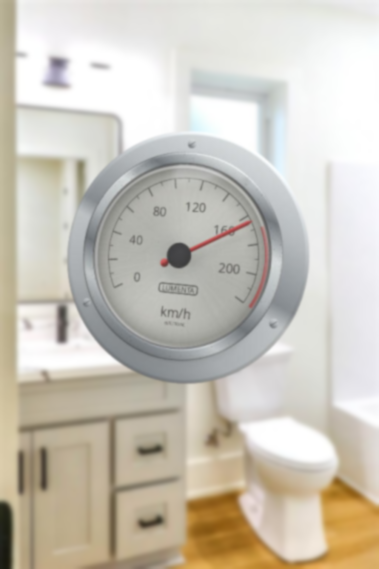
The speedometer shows 165km/h
